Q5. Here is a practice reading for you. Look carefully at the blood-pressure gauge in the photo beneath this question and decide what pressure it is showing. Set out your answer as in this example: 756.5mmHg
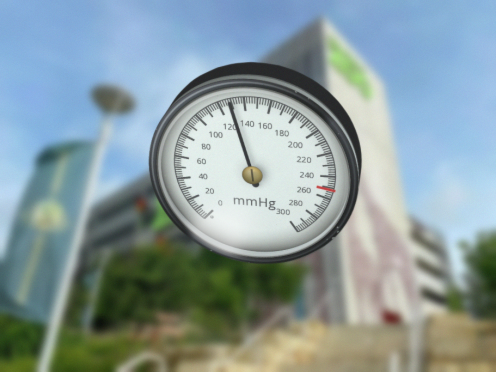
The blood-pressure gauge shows 130mmHg
